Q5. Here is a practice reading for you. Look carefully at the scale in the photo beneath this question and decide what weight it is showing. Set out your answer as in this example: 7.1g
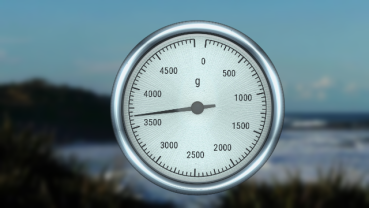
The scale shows 3650g
